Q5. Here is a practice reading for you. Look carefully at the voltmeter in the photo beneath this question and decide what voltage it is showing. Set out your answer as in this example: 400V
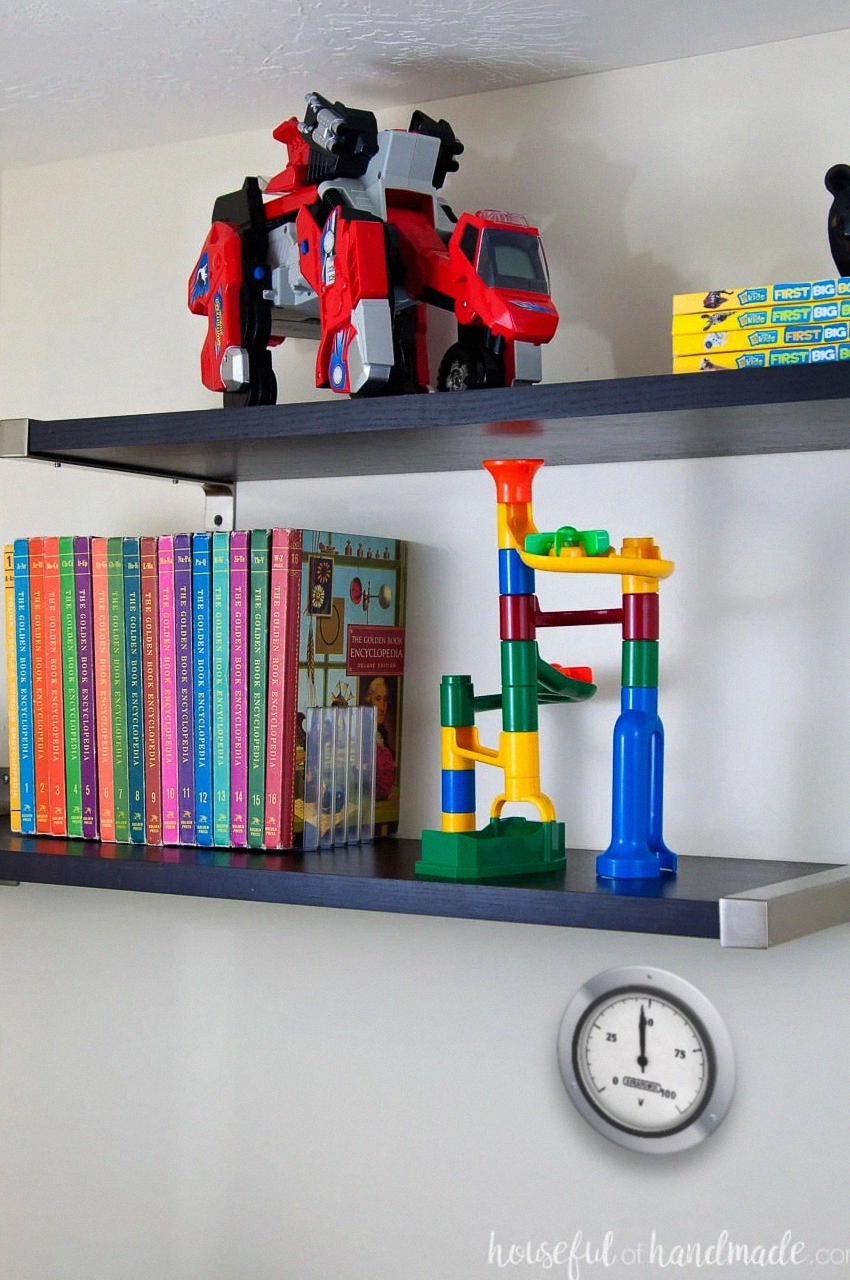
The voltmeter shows 47.5V
